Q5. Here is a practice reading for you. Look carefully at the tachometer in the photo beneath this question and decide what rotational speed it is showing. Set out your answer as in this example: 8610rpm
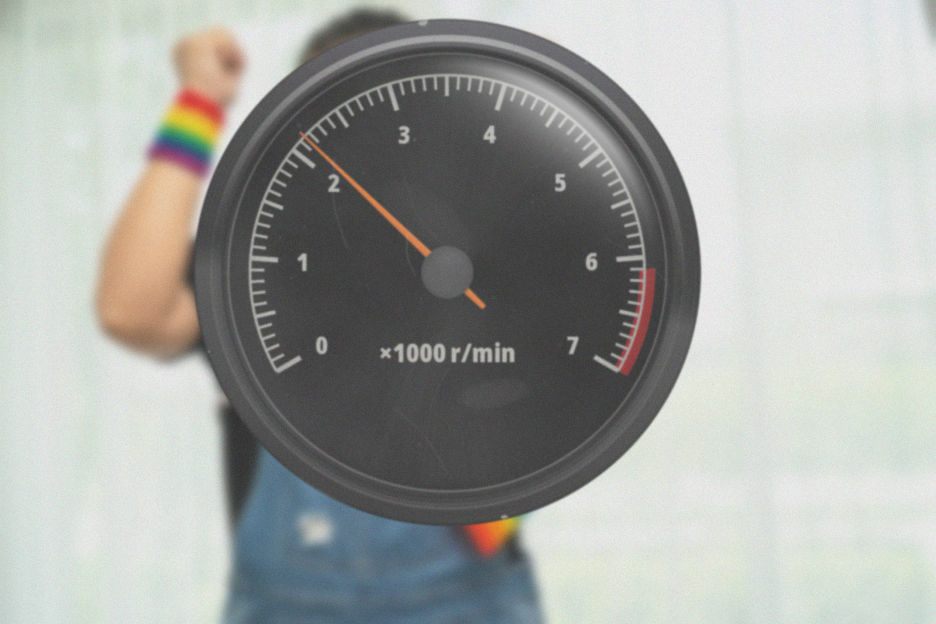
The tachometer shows 2150rpm
